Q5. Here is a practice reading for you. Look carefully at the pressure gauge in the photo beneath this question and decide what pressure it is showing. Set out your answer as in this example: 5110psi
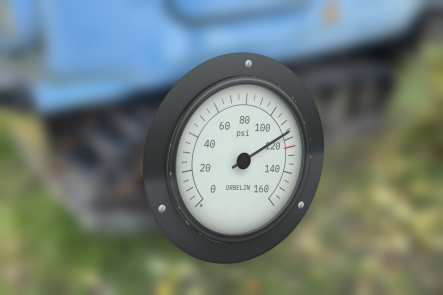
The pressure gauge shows 115psi
